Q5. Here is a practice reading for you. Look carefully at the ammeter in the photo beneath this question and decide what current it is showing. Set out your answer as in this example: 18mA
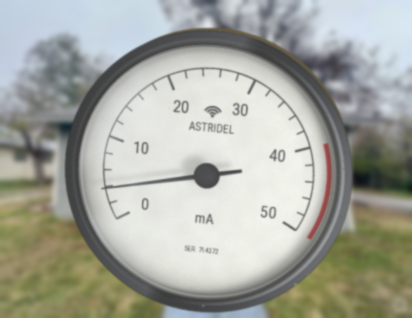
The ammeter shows 4mA
